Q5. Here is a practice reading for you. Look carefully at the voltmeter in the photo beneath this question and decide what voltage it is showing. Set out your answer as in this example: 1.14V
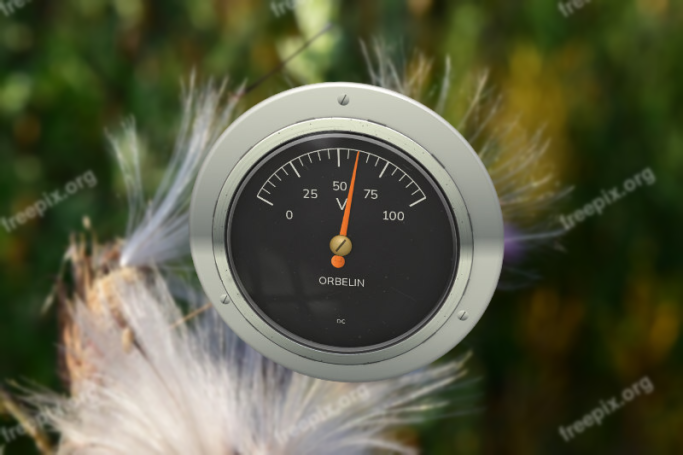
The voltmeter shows 60V
